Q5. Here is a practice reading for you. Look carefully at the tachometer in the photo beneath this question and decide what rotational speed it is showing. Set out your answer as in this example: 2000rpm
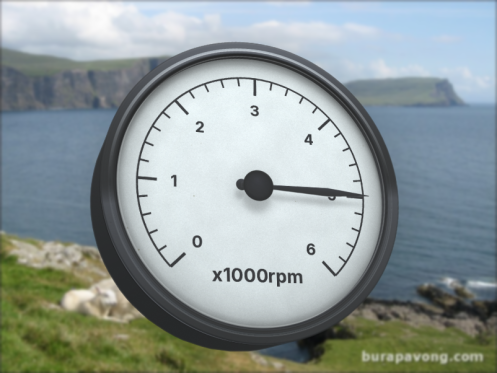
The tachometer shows 5000rpm
